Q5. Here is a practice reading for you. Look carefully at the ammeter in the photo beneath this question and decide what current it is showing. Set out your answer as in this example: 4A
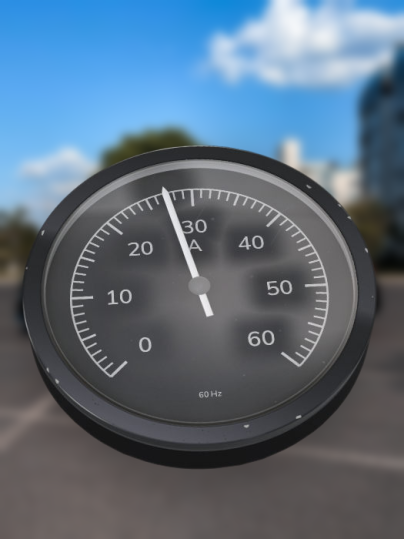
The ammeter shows 27A
